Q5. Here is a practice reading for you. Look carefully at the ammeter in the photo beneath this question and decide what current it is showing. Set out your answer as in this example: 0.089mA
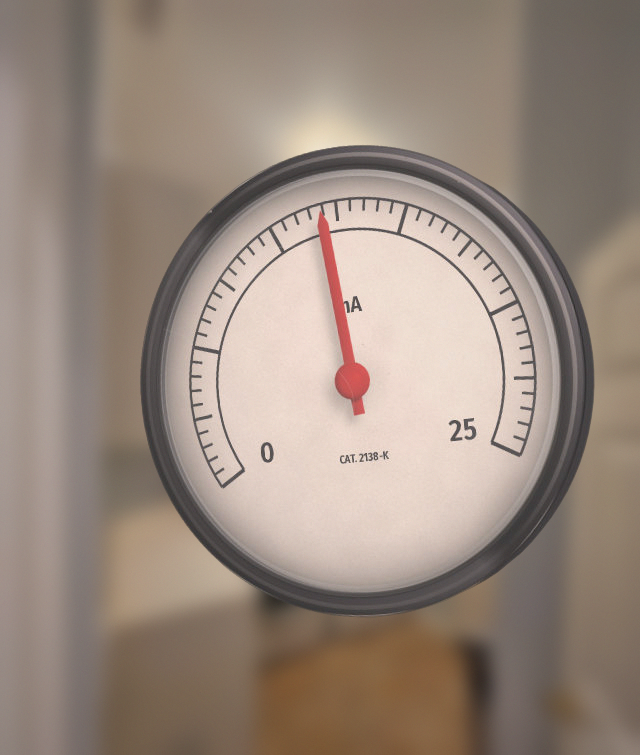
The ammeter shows 12mA
